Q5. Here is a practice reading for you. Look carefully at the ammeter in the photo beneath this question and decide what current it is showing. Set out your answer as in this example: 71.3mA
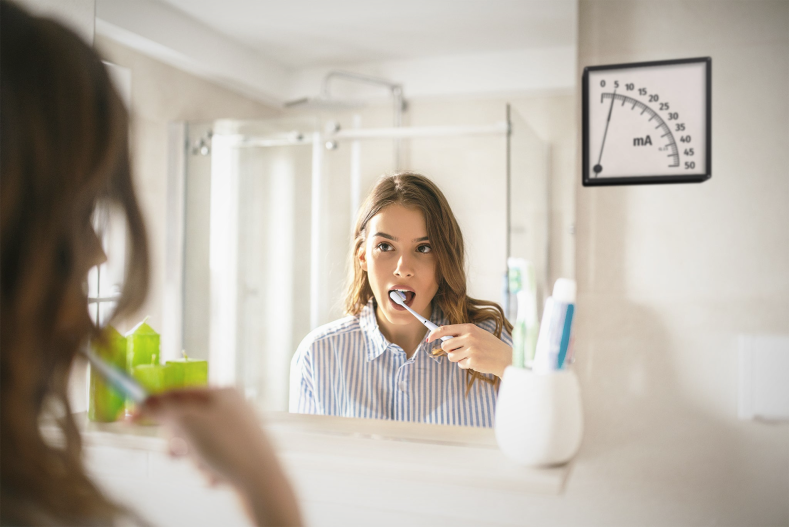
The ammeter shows 5mA
